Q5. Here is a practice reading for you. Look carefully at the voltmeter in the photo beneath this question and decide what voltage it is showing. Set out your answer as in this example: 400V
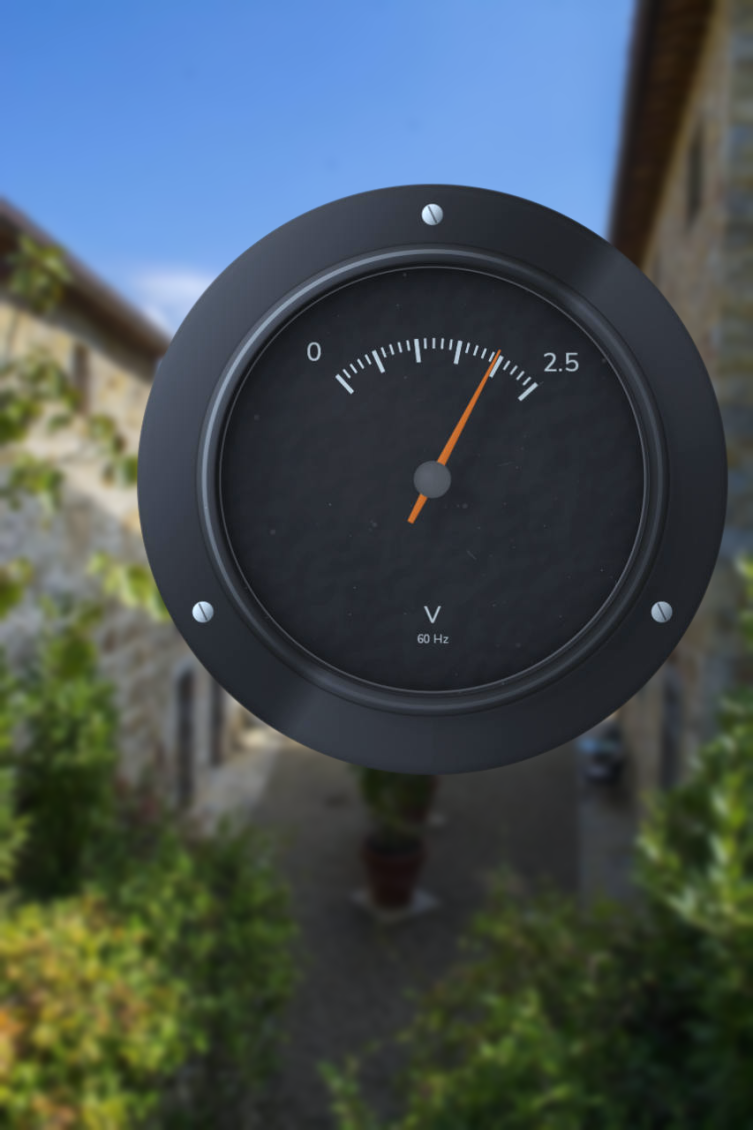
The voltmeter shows 1.95V
